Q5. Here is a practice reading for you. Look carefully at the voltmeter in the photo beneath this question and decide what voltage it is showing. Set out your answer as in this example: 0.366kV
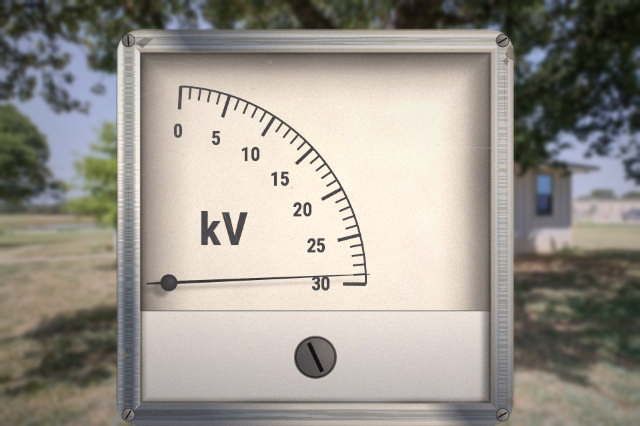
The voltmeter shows 29kV
